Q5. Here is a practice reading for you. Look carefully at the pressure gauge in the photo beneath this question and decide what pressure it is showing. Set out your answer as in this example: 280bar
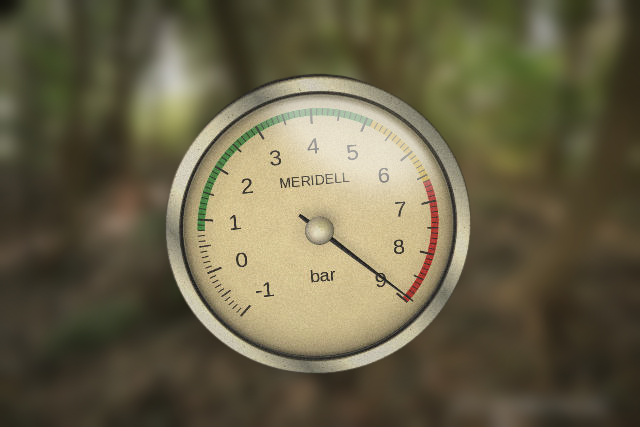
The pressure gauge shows 8.9bar
